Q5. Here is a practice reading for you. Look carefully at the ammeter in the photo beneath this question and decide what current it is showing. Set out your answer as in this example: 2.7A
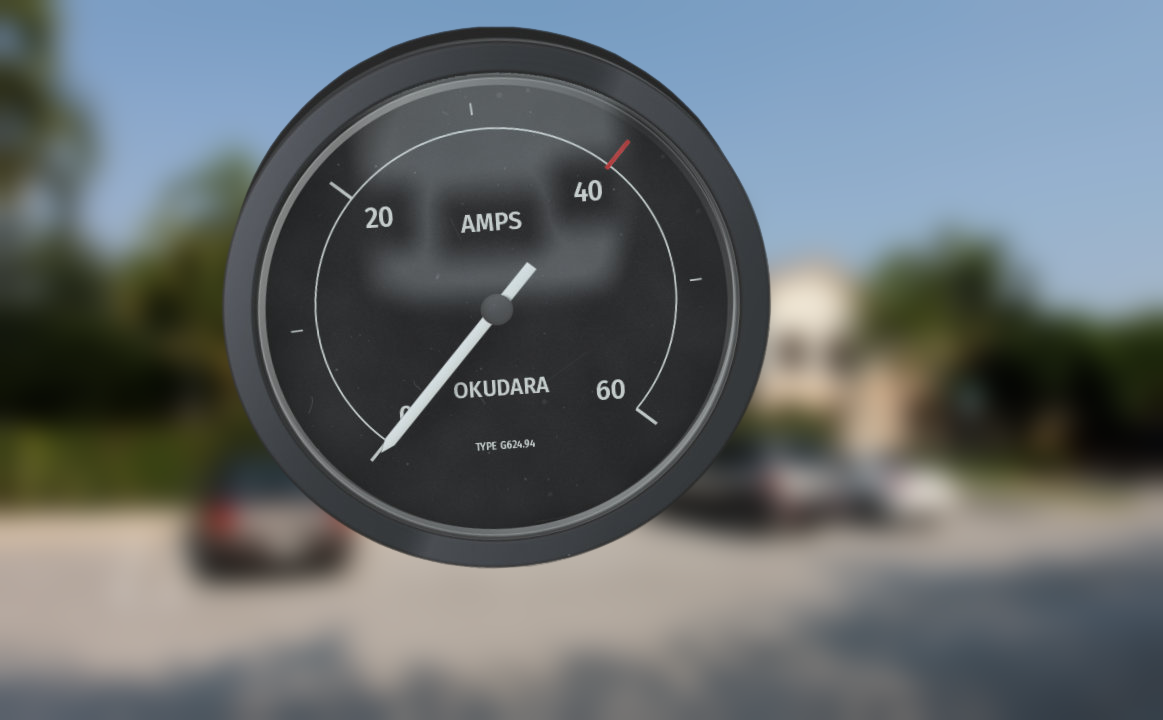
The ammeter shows 0A
